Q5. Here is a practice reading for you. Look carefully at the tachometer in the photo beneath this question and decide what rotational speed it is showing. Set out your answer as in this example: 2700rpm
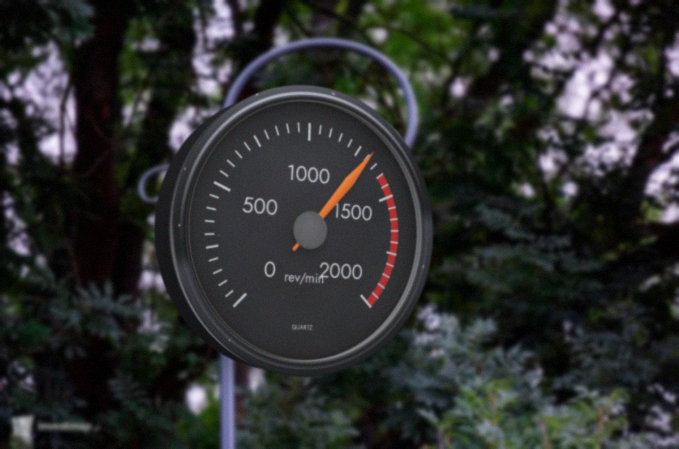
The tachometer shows 1300rpm
